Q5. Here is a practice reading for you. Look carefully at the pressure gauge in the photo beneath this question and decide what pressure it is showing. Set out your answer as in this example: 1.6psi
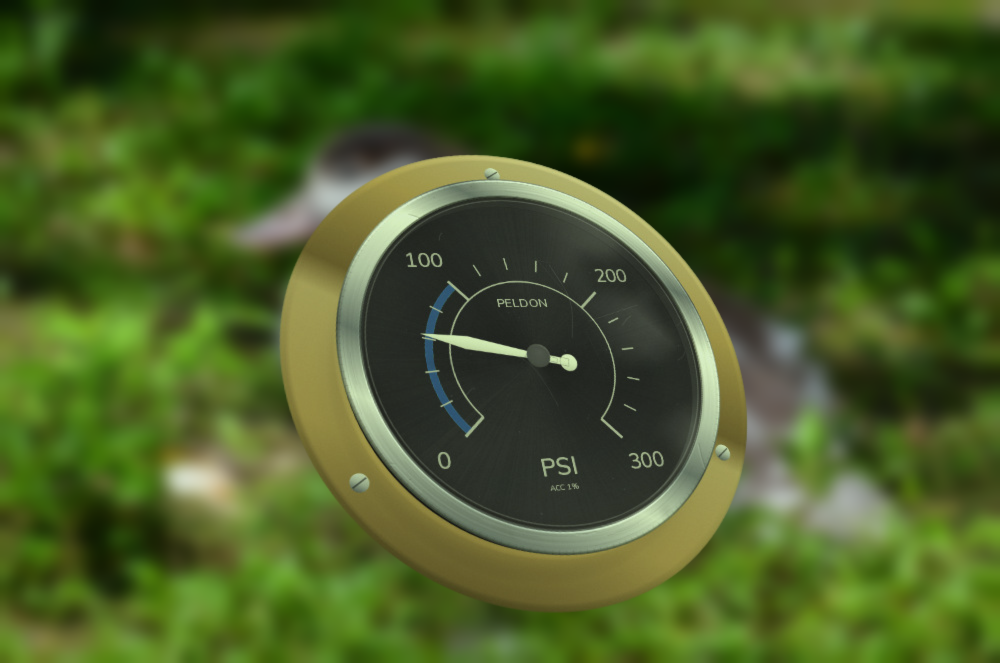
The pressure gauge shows 60psi
